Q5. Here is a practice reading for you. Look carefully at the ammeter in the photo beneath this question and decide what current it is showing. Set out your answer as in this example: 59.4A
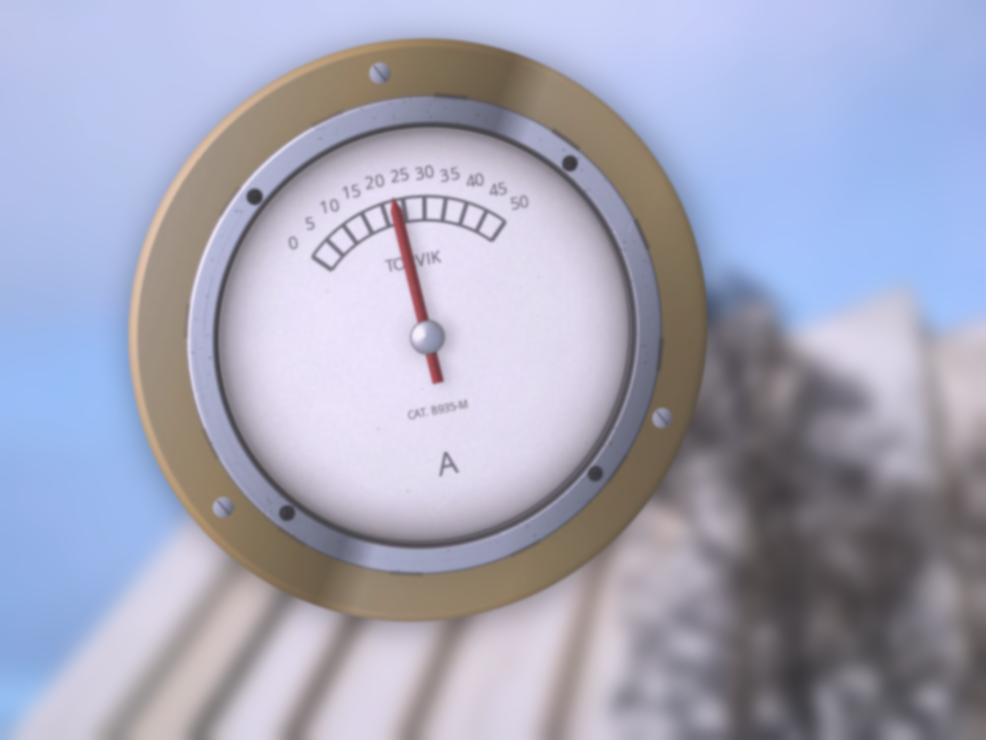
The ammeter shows 22.5A
